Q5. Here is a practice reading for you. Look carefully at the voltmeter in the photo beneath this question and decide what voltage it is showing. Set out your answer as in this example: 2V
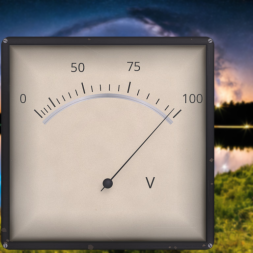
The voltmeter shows 97.5V
